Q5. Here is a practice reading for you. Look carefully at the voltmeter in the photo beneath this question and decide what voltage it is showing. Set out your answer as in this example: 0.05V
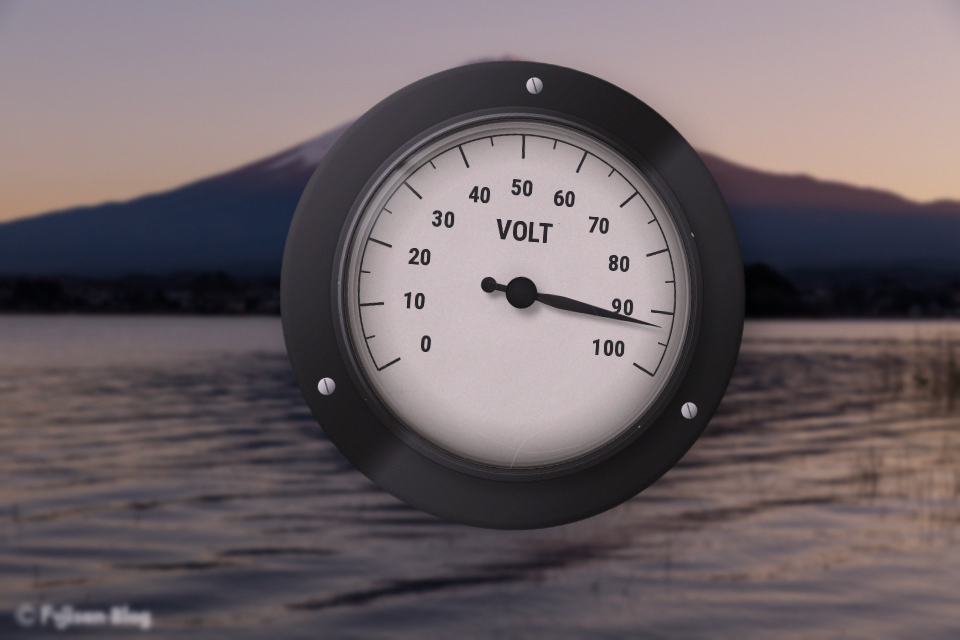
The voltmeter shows 92.5V
